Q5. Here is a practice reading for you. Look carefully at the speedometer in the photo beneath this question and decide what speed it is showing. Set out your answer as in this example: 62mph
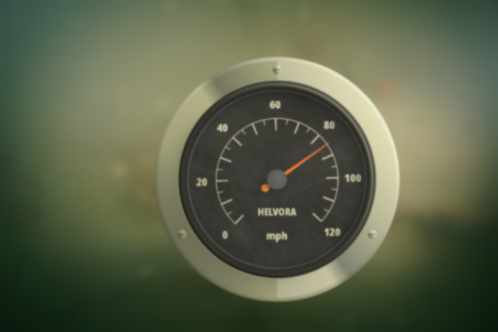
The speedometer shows 85mph
